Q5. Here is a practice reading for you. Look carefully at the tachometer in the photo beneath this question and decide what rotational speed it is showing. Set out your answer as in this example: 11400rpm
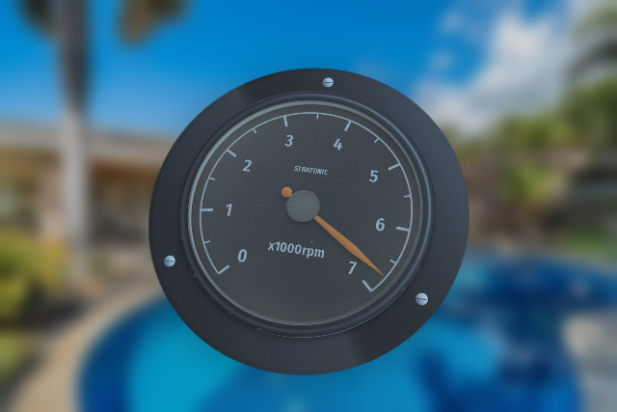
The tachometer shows 6750rpm
